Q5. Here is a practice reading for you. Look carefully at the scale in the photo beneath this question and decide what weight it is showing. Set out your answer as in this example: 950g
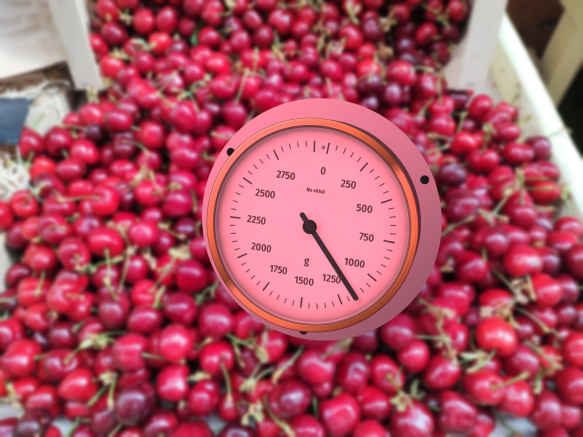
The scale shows 1150g
